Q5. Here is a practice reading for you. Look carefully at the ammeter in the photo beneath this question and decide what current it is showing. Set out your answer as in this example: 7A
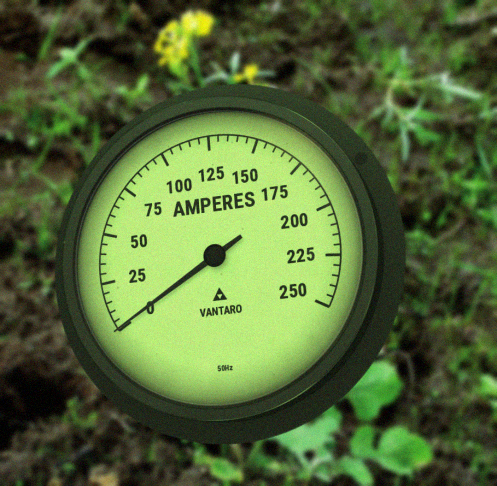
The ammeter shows 0A
